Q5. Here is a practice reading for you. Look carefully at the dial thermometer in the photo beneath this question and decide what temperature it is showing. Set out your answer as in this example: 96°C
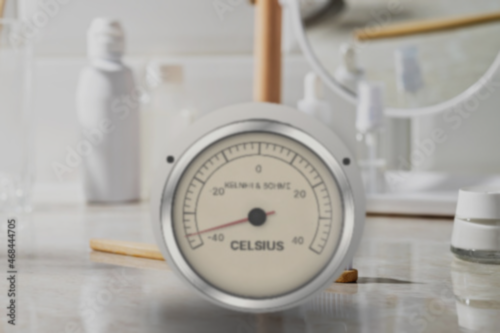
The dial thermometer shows -36°C
